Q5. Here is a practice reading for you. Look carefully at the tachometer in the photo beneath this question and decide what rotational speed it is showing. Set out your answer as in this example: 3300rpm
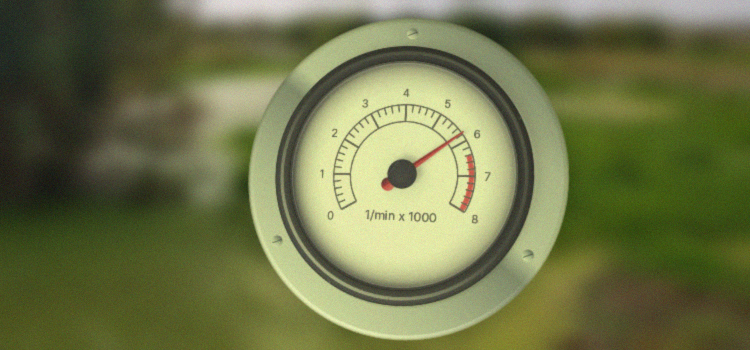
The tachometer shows 5800rpm
